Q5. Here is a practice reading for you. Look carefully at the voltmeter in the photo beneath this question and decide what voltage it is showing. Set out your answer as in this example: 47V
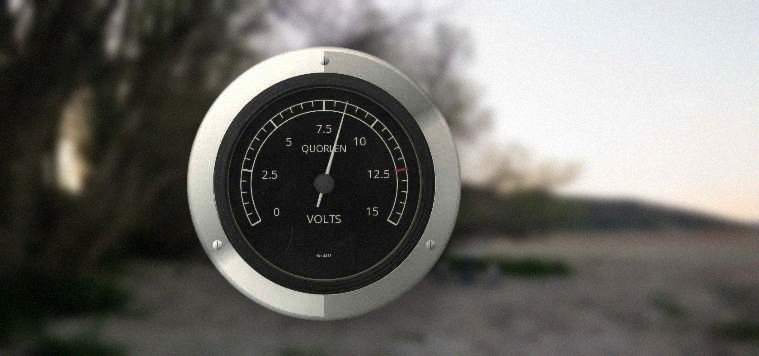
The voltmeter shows 8.5V
